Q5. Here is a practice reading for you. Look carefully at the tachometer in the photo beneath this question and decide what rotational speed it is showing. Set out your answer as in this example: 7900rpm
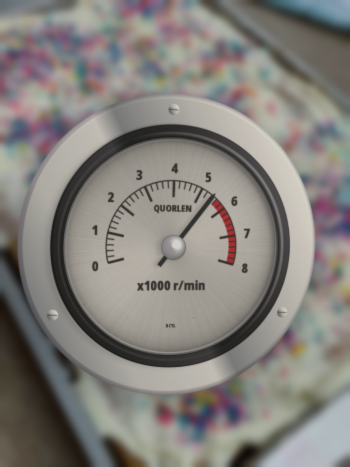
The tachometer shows 5400rpm
